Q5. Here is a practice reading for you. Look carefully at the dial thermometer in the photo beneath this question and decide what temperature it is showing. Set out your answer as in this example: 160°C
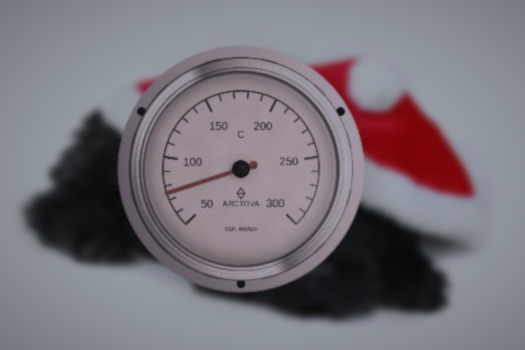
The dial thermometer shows 75°C
